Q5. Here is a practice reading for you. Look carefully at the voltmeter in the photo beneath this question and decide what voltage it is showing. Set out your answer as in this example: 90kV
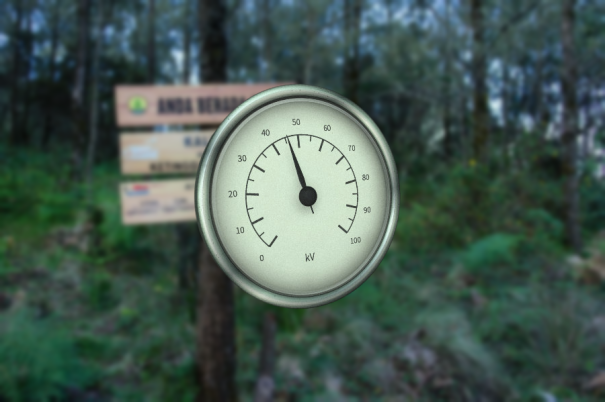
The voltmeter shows 45kV
